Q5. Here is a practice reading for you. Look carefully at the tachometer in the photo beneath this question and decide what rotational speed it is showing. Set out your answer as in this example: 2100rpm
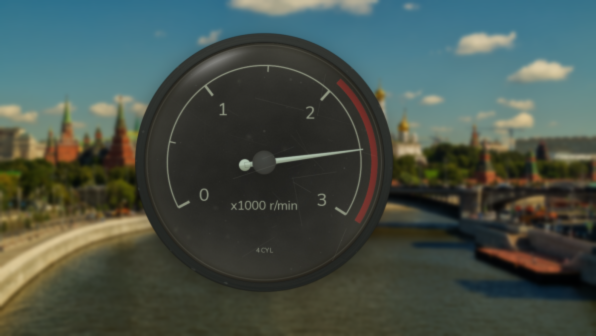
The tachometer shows 2500rpm
